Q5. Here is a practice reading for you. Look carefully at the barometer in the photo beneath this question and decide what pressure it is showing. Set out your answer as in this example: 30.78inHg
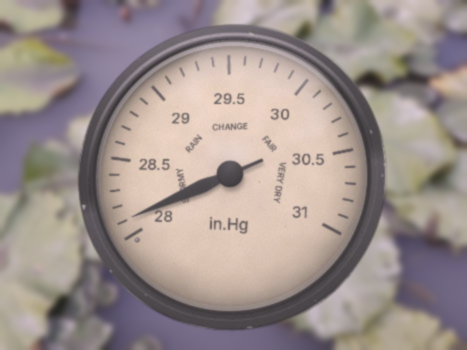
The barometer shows 28.1inHg
